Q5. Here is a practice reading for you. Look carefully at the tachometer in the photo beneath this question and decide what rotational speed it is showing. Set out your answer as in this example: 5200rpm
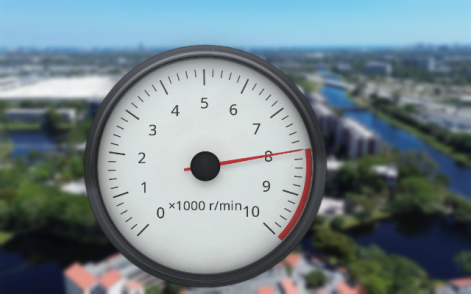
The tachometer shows 8000rpm
